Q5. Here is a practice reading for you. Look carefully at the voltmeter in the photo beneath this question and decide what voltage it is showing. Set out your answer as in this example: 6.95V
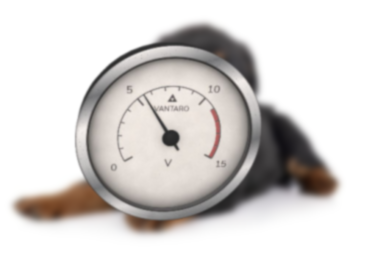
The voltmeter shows 5.5V
